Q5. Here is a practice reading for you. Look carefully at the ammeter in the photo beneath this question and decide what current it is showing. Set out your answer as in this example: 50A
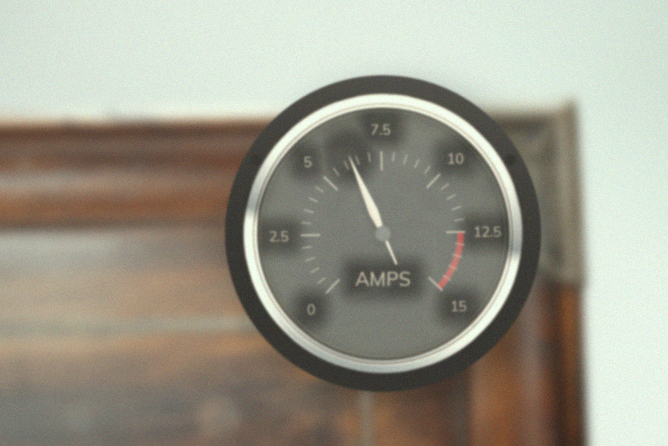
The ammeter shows 6.25A
